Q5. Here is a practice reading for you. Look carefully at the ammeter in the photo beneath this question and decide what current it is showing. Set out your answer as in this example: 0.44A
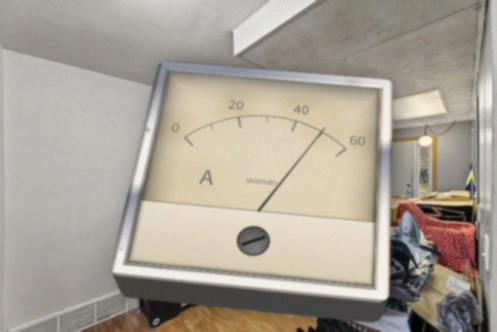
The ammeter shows 50A
